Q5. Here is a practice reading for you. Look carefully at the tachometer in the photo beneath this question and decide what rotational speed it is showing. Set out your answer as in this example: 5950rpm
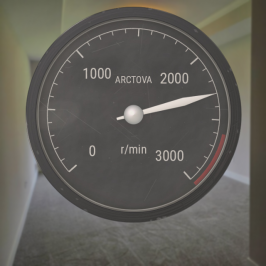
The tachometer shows 2300rpm
